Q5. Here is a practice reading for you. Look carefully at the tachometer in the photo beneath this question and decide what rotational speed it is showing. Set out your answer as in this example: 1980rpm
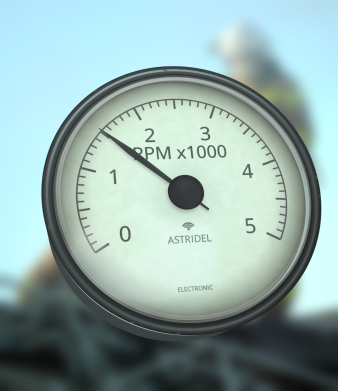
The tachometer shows 1500rpm
